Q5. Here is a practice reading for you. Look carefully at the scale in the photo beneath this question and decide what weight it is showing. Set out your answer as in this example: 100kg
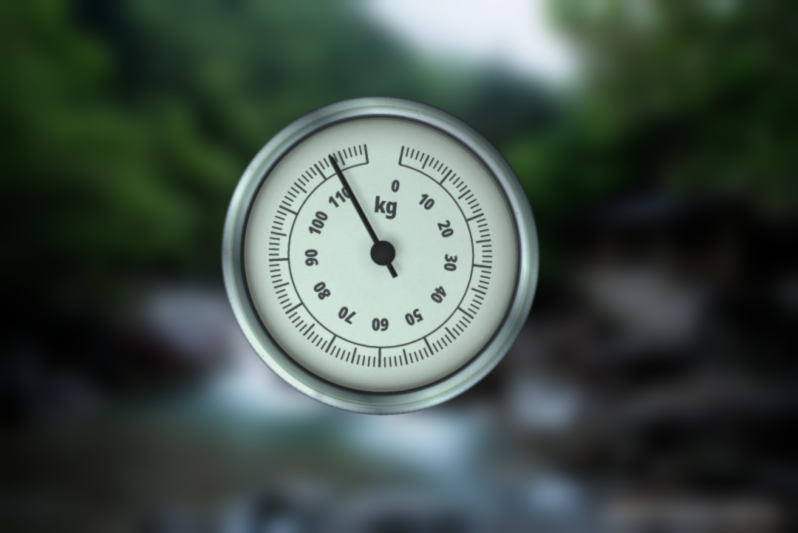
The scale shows 113kg
